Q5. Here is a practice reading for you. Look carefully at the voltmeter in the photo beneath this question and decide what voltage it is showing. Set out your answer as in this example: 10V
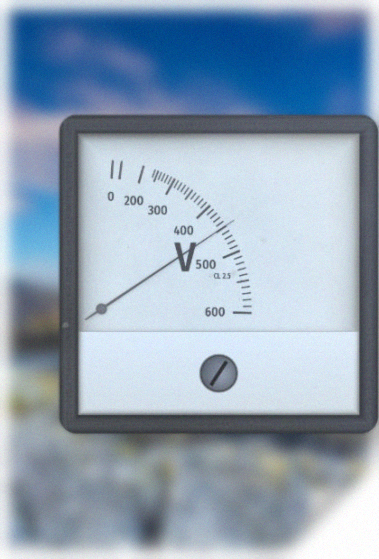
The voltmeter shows 450V
